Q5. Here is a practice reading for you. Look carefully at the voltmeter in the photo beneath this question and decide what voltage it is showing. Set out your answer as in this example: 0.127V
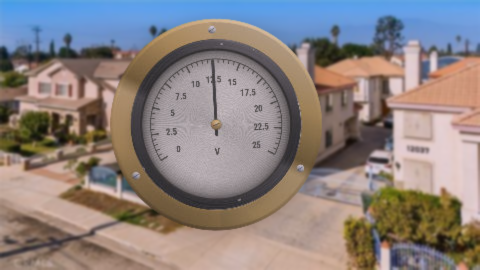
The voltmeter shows 12.5V
